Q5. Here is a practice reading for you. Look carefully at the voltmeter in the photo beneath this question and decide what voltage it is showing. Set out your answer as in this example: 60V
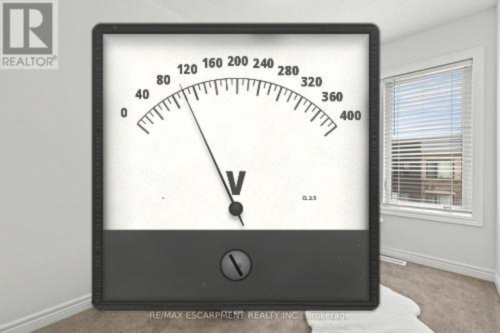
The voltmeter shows 100V
